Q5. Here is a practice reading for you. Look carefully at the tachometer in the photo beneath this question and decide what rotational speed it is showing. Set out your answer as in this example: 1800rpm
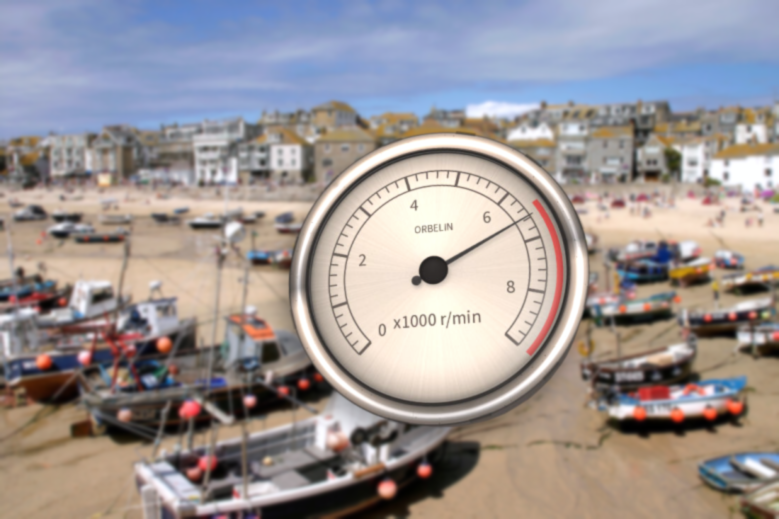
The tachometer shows 6600rpm
